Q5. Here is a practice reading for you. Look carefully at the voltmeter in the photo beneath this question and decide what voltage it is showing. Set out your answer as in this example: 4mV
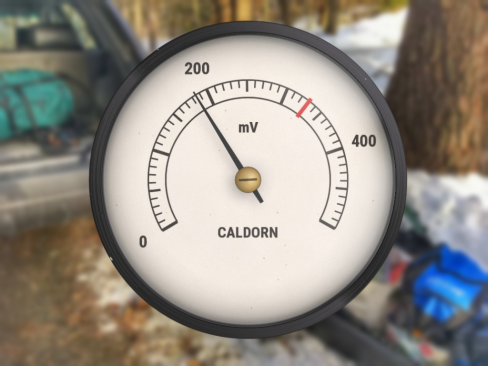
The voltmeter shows 185mV
